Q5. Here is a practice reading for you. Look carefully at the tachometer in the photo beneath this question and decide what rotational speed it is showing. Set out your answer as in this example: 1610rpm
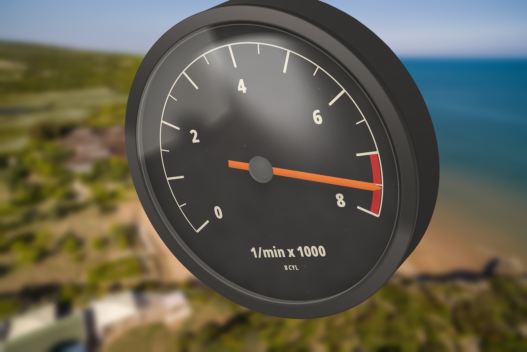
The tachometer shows 7500rpm
